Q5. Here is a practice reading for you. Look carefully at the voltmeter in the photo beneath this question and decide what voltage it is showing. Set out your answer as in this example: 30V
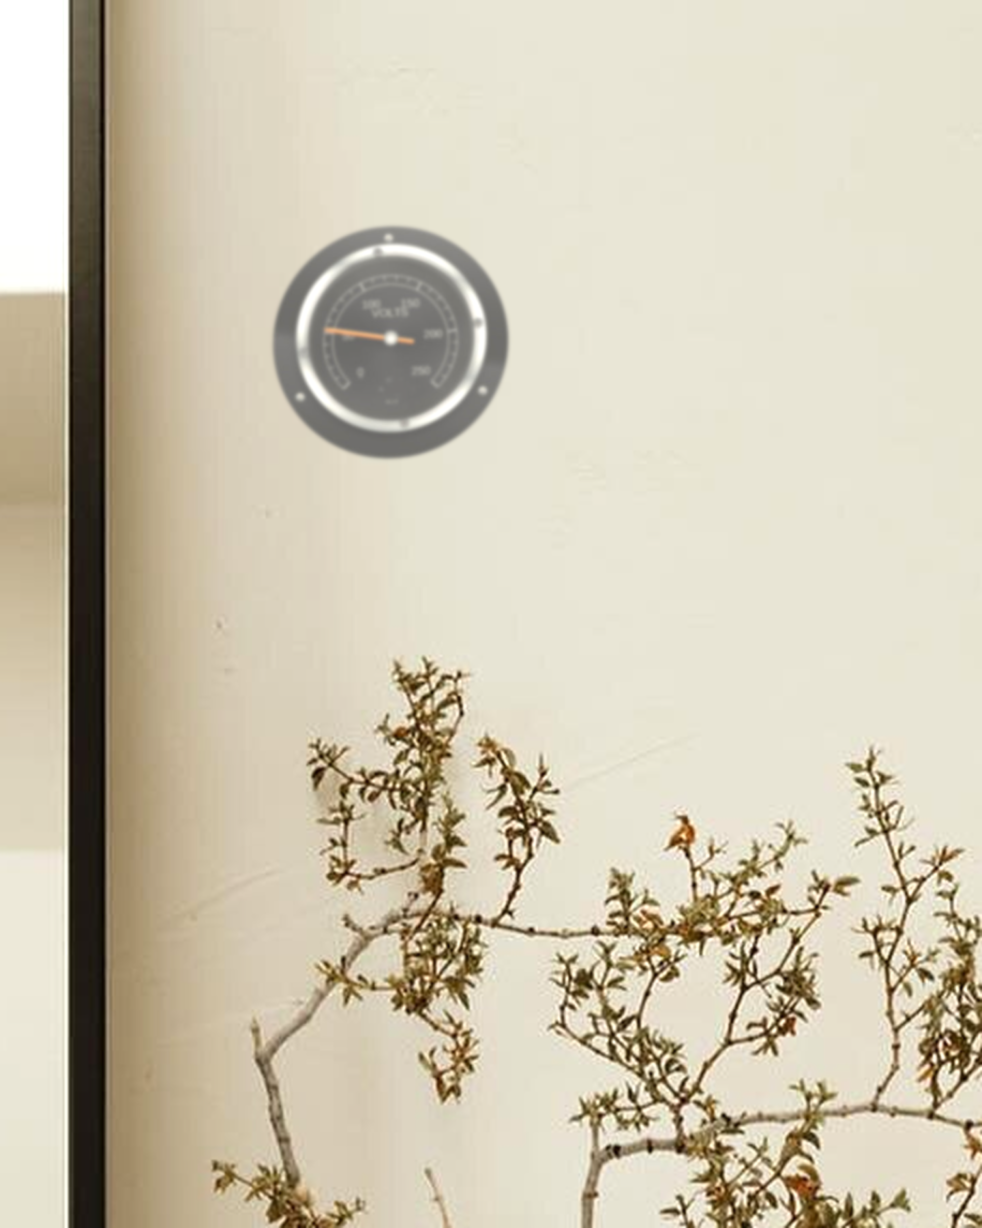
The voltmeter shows 50V
